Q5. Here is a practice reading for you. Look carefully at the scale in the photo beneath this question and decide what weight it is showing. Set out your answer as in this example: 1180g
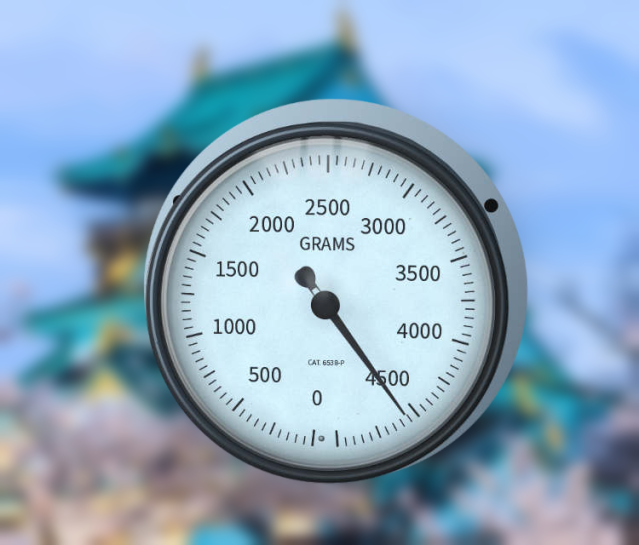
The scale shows 4550g
